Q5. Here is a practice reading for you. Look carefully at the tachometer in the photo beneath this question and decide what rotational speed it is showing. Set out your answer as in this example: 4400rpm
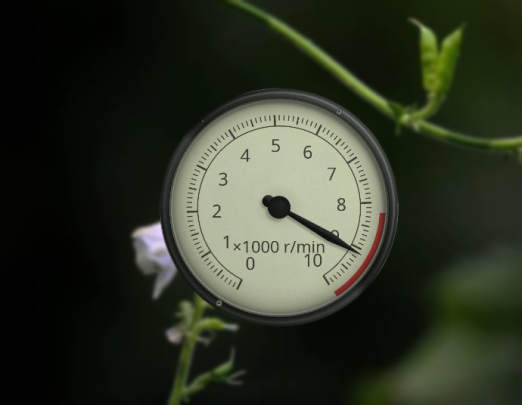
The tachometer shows 9100rpm
